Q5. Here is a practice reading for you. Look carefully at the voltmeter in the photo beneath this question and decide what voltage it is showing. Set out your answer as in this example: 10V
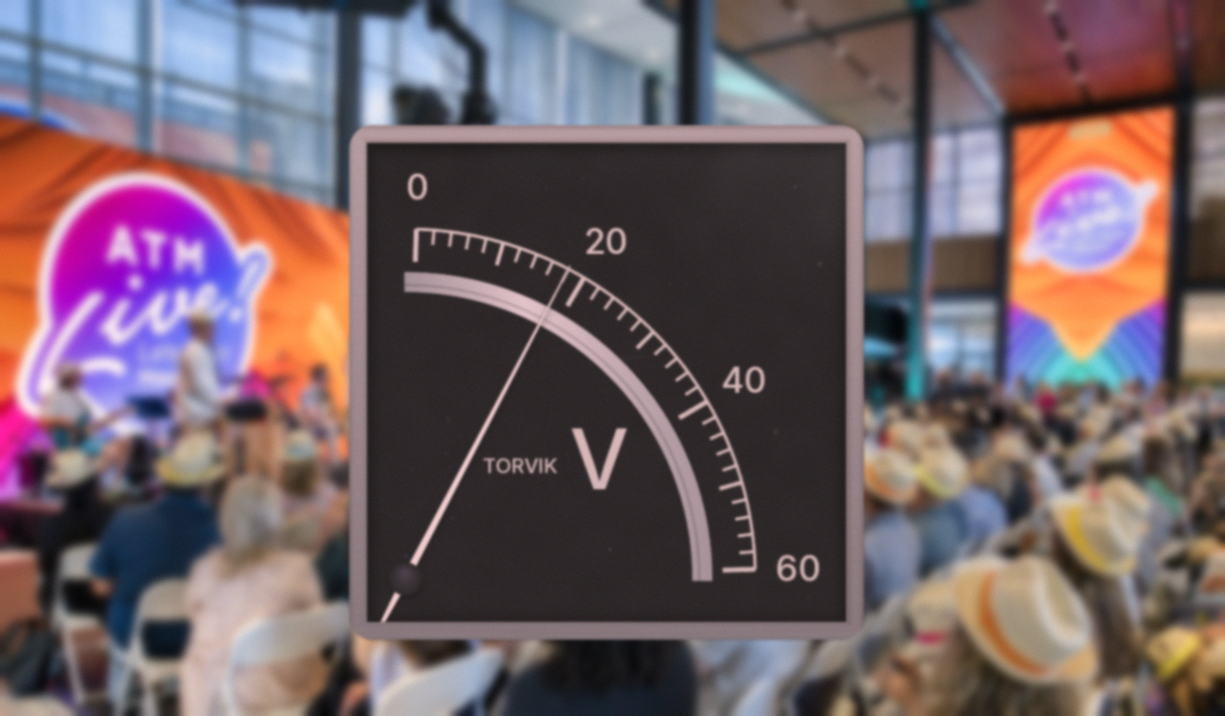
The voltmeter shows 18V
